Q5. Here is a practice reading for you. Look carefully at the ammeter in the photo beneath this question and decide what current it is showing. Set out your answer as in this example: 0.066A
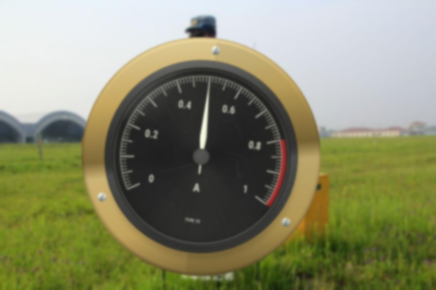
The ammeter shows 0.5A
